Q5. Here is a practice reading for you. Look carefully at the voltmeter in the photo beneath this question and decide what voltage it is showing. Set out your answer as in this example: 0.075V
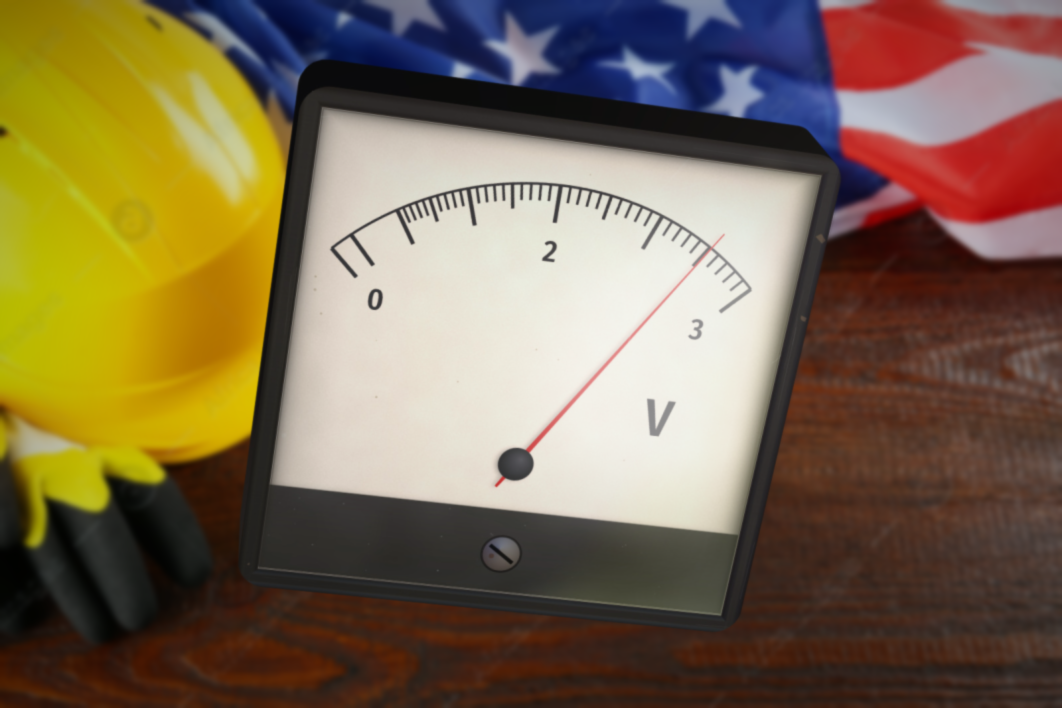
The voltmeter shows 2.75V
